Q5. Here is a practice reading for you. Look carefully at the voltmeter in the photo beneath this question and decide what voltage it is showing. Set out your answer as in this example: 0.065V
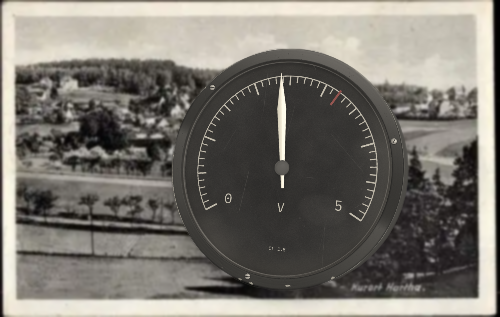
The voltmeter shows 2.4V
